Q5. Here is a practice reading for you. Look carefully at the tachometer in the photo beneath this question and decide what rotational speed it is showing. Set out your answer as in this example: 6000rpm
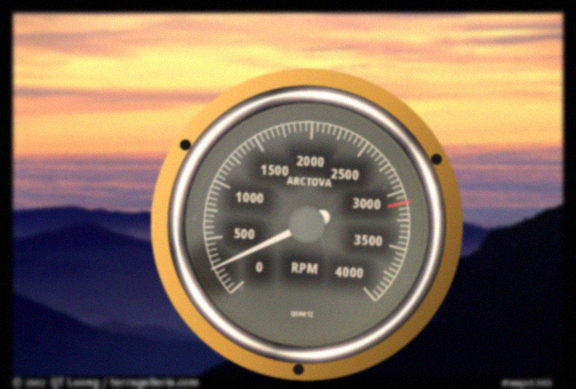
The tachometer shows 250rpm
